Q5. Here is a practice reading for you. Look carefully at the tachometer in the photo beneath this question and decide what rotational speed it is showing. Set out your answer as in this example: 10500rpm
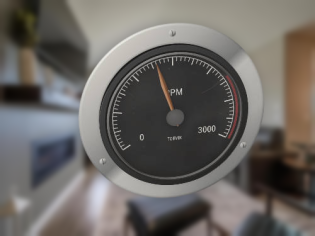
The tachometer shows 1300rpm
